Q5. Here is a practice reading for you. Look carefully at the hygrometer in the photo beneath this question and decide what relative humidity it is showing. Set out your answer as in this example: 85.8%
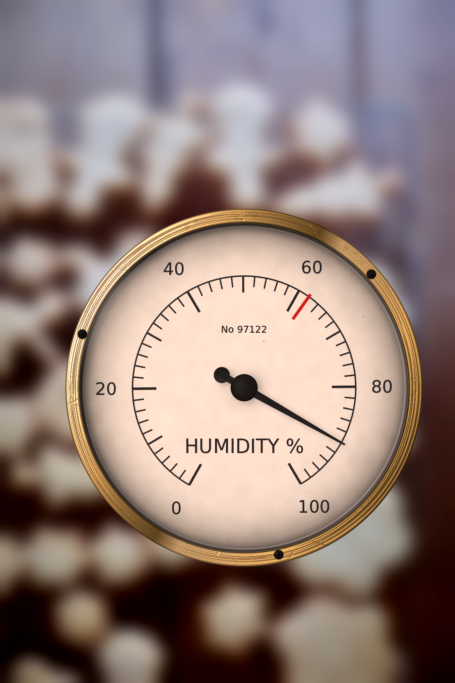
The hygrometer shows 90%
